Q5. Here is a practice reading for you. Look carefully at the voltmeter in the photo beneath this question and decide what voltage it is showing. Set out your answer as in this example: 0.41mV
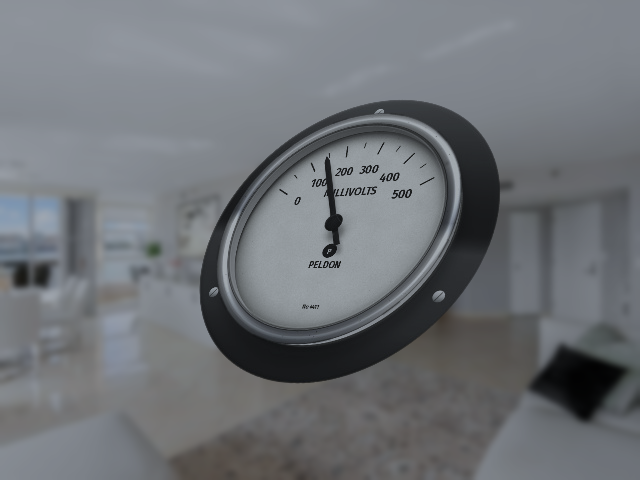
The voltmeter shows 150mV
